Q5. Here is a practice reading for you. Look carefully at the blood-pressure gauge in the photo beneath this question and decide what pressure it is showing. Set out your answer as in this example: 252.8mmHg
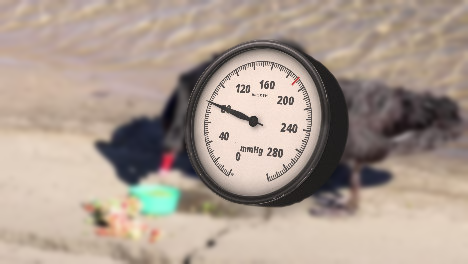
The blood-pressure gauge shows 80mmHg
